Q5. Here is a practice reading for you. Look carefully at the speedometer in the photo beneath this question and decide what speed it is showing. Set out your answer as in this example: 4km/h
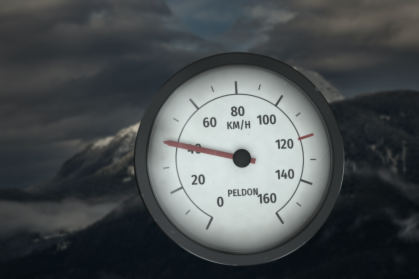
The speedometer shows 40km/h
